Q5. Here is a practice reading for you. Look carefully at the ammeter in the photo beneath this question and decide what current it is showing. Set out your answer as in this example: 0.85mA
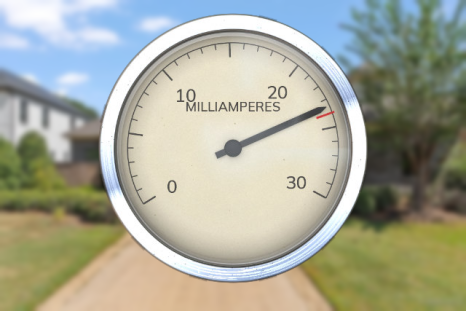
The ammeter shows 23.5mA
